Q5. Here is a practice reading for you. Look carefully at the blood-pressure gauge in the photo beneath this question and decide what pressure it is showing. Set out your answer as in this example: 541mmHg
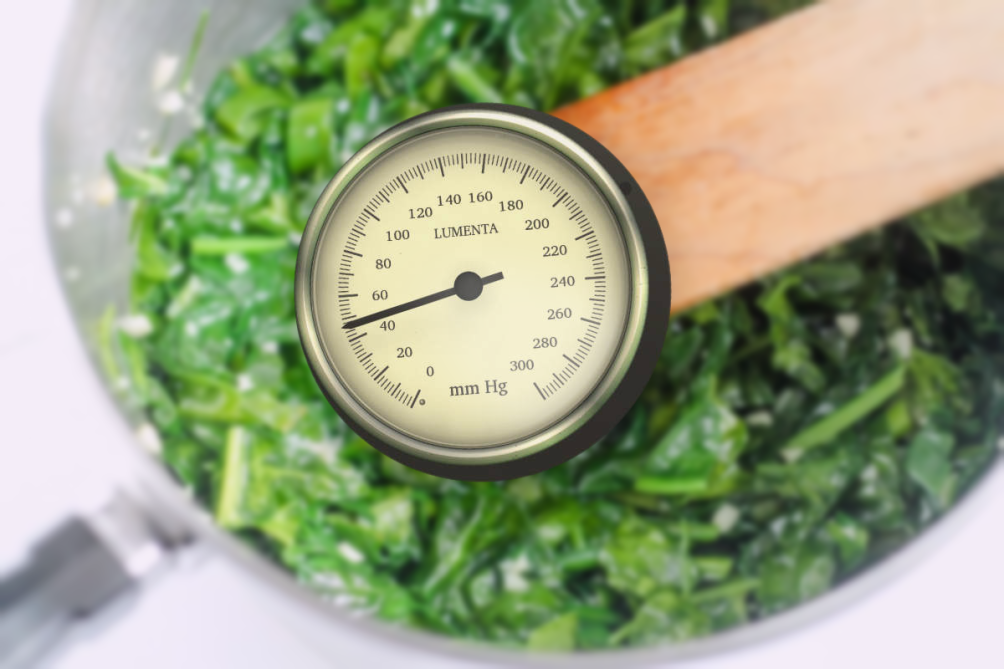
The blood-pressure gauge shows 46mmHg
